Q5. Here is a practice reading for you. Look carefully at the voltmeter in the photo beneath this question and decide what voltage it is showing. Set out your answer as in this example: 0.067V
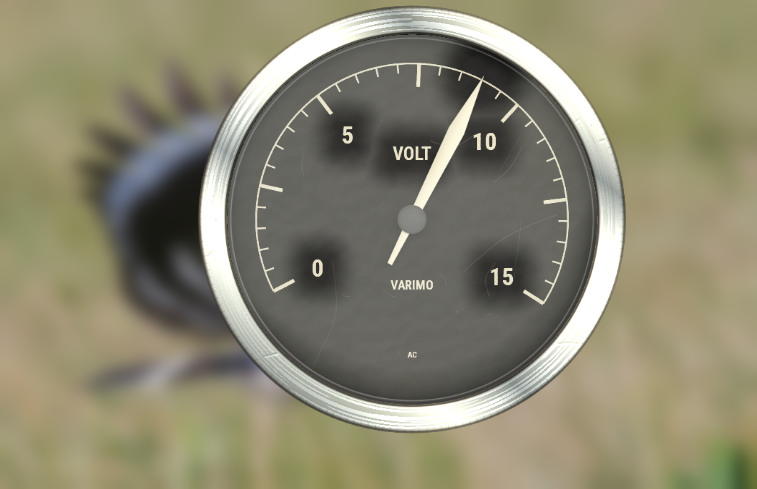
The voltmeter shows 9V
